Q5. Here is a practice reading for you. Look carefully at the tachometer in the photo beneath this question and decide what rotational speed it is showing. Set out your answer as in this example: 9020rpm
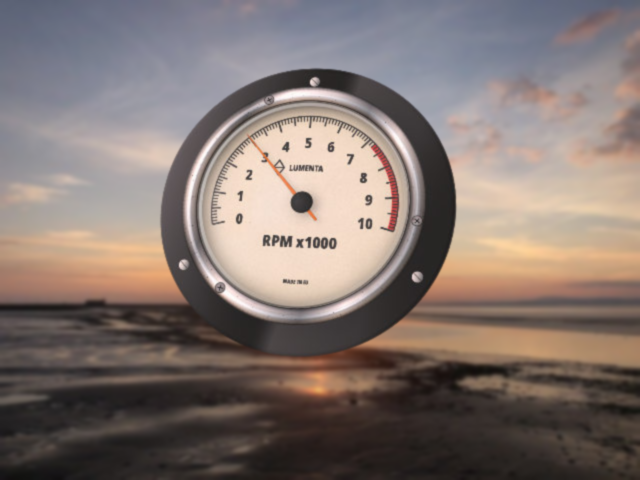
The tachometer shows 3000rpm
